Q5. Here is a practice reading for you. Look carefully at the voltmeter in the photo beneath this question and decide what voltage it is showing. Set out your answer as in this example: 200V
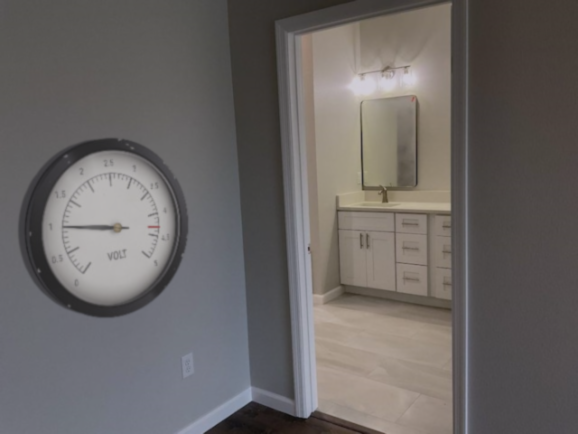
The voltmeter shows 1V
